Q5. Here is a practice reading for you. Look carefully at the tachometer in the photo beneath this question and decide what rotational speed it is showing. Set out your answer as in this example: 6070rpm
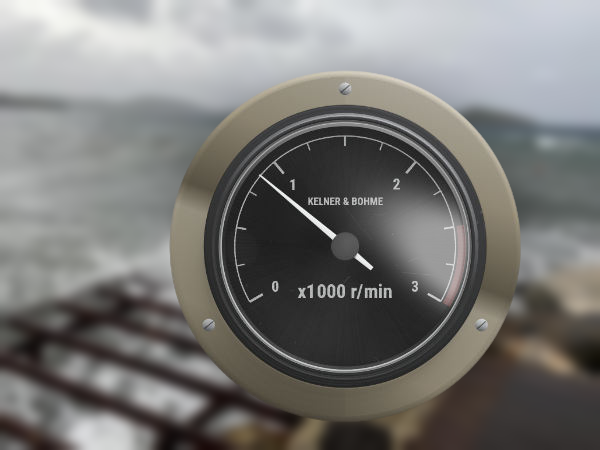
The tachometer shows 875rpm
